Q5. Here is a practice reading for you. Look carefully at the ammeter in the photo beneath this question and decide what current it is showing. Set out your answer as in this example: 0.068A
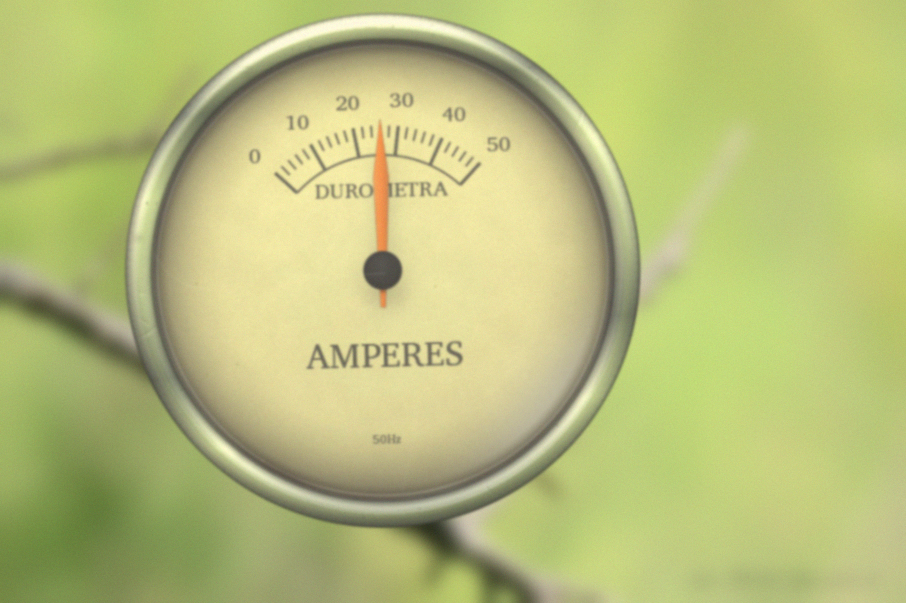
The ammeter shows 26A
